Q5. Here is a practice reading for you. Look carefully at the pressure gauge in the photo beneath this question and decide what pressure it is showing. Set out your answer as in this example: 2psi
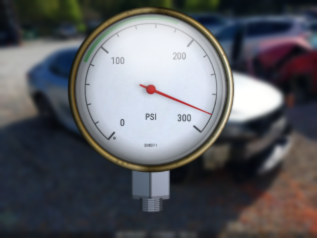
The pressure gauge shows 280psi
